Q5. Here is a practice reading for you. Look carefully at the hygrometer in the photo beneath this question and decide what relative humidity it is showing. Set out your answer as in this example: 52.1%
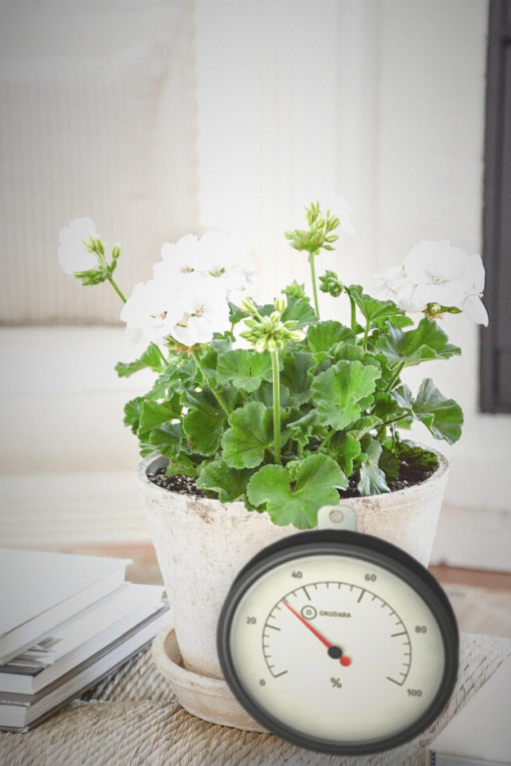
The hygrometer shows 32%
